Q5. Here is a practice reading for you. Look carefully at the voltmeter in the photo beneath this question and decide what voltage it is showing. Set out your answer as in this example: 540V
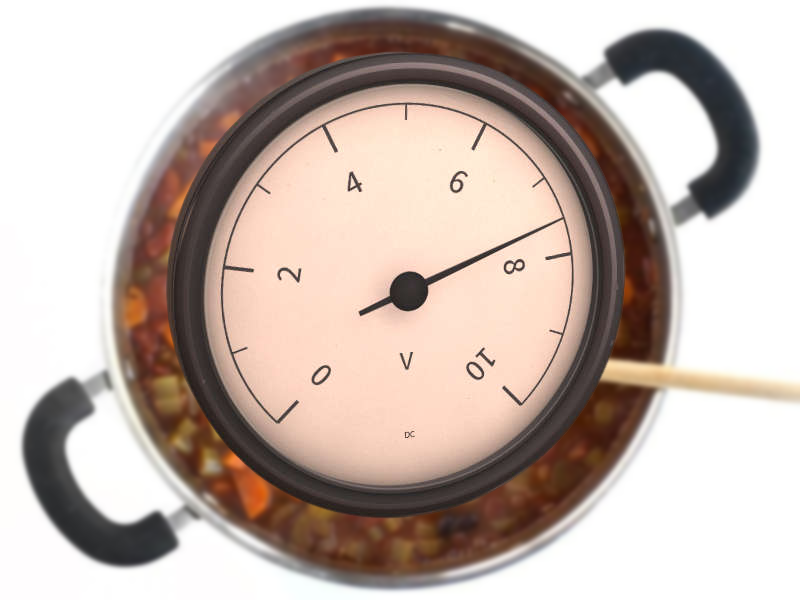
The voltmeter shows 7.5V
